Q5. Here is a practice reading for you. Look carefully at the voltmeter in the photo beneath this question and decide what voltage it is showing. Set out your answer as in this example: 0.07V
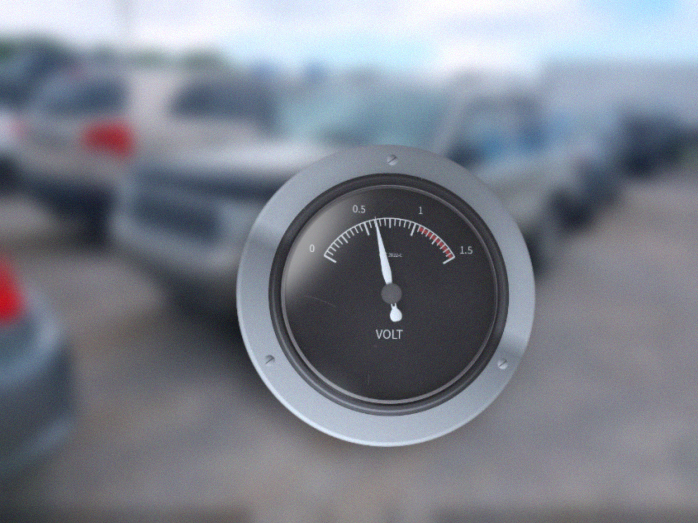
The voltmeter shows 0.6V
